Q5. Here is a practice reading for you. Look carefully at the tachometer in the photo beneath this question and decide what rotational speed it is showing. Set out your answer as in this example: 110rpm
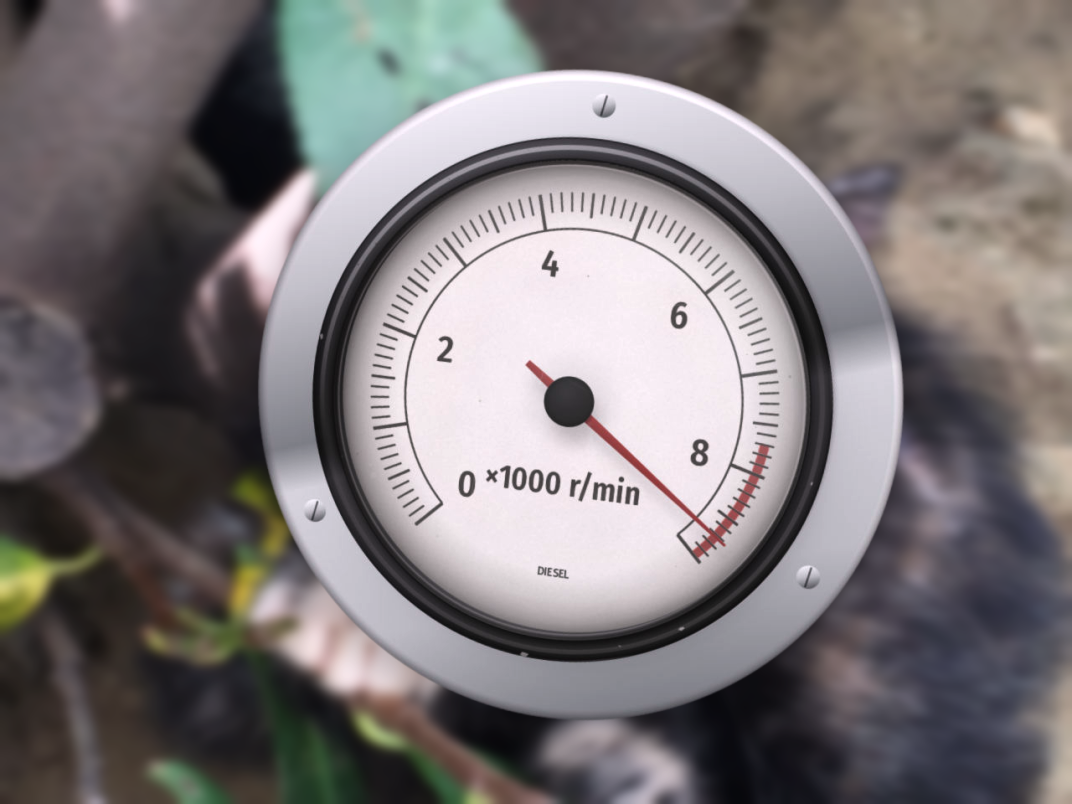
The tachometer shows 8700rpm
